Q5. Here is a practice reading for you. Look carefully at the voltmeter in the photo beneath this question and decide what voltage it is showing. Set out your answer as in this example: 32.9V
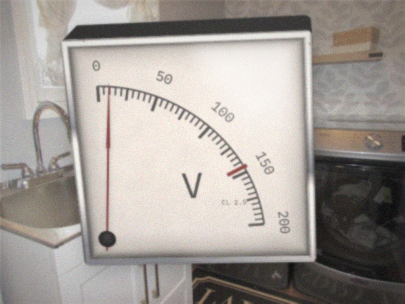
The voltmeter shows 10V
